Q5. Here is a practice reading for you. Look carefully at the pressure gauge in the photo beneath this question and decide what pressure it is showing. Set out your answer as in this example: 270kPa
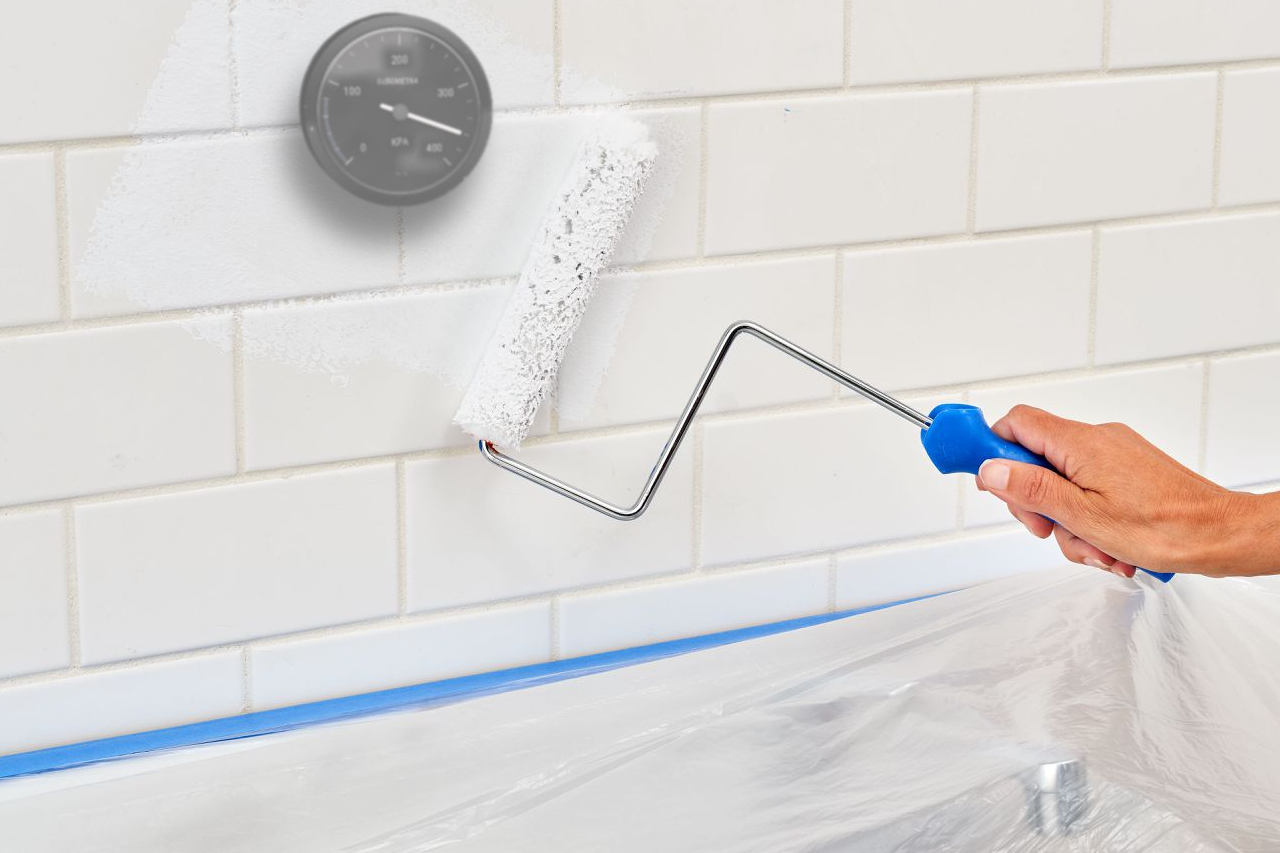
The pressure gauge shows 360kPa
